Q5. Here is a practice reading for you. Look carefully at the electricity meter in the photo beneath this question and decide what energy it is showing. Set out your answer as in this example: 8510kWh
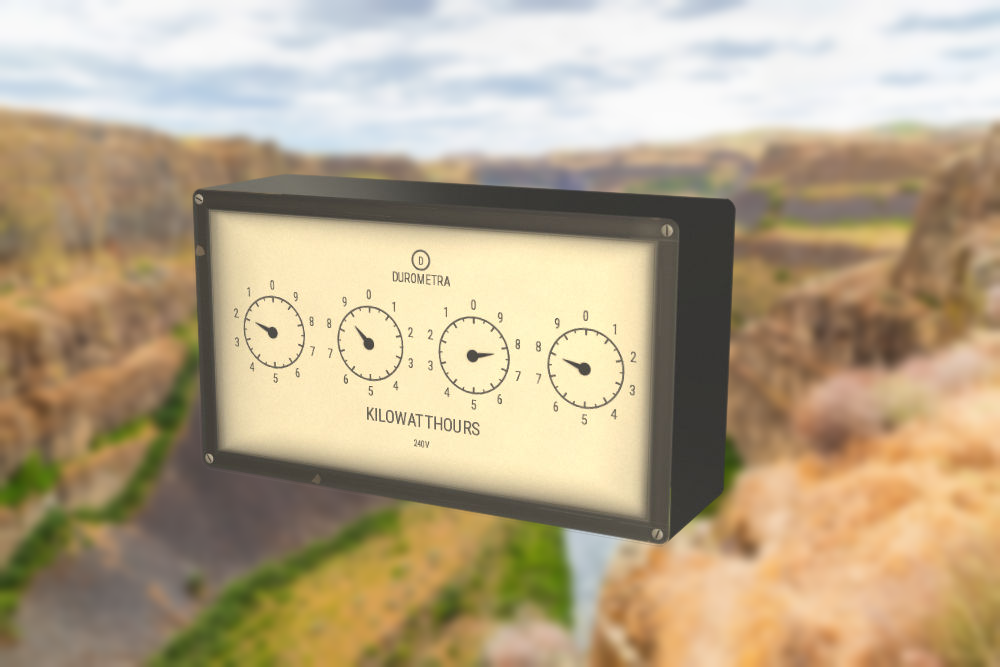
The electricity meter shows 1878kWh
